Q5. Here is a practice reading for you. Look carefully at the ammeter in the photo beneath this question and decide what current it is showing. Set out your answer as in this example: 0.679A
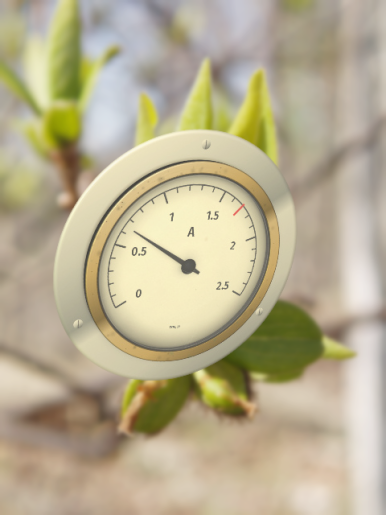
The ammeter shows 0.65A
